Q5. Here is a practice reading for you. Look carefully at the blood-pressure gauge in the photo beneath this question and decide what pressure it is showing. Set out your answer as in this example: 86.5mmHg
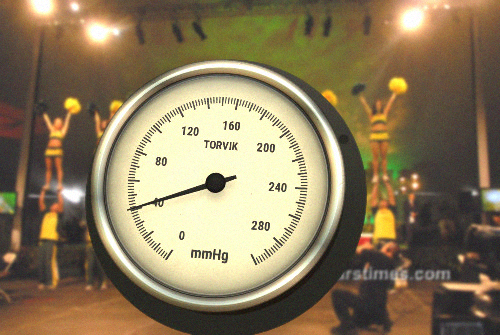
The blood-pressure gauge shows 40mmHg
